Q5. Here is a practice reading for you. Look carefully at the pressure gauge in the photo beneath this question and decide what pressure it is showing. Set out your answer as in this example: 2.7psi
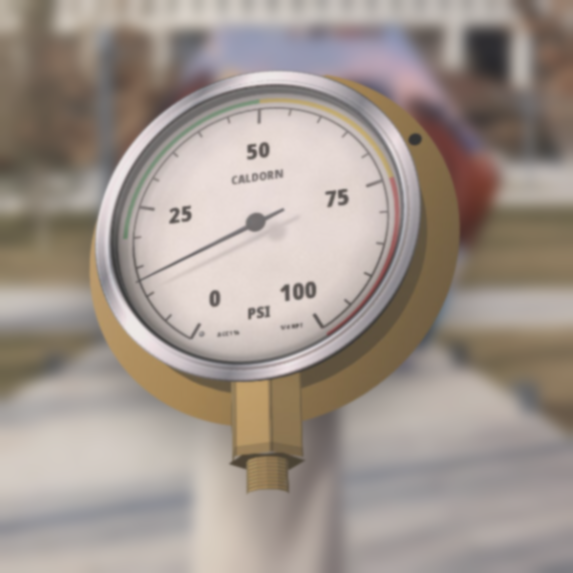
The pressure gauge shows 12.5psi
